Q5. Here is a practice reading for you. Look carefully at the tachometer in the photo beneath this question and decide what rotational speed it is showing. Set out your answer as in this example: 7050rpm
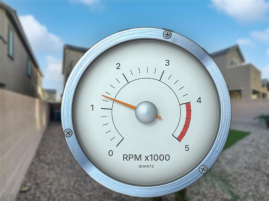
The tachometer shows 1300rpm
